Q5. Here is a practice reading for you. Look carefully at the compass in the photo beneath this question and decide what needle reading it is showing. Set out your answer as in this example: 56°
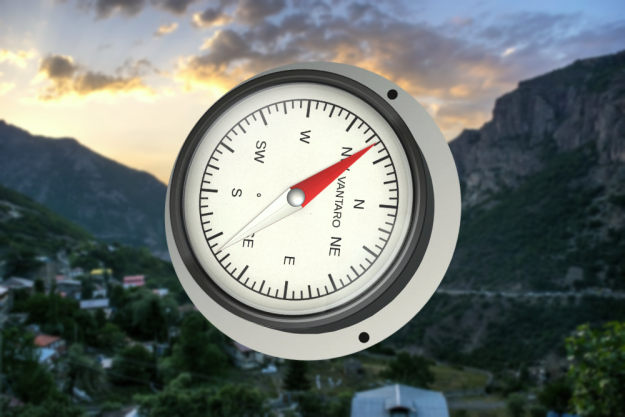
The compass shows 320°
